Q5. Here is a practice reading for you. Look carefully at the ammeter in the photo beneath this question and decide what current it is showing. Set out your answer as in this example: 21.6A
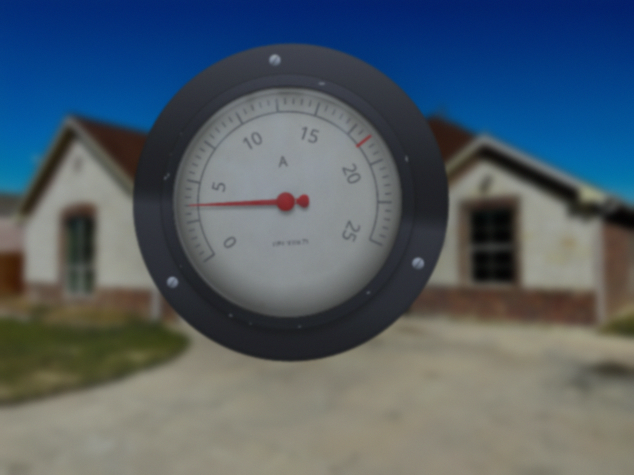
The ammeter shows 3.5A
